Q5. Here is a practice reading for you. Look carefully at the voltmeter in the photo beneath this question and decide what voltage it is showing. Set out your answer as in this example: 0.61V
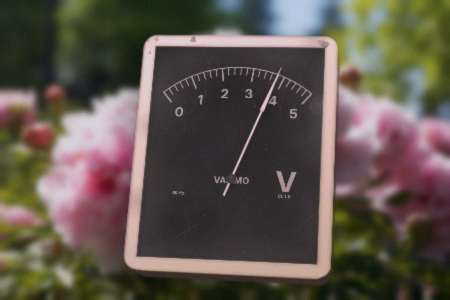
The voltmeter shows 3.8V
